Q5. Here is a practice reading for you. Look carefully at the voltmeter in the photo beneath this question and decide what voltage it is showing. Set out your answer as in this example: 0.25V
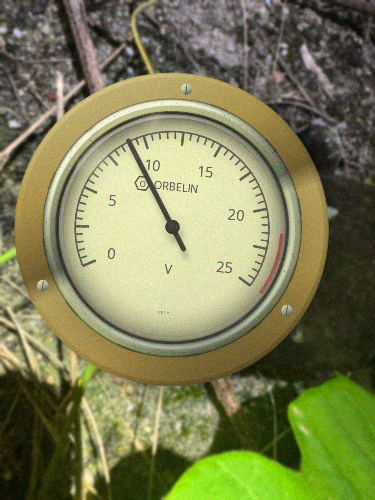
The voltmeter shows 9V
